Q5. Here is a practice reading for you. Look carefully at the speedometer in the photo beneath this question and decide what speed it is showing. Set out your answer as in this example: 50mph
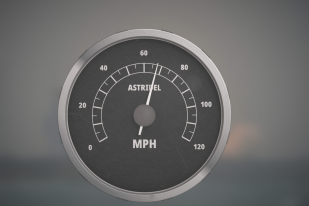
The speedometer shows 67.5mph
